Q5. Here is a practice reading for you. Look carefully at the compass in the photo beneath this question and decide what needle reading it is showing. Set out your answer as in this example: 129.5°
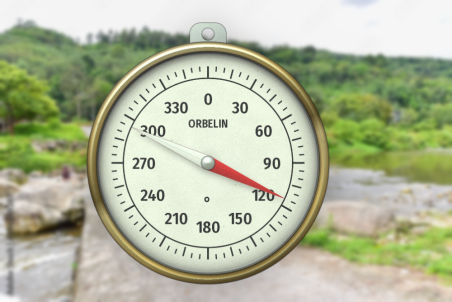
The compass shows 115°
